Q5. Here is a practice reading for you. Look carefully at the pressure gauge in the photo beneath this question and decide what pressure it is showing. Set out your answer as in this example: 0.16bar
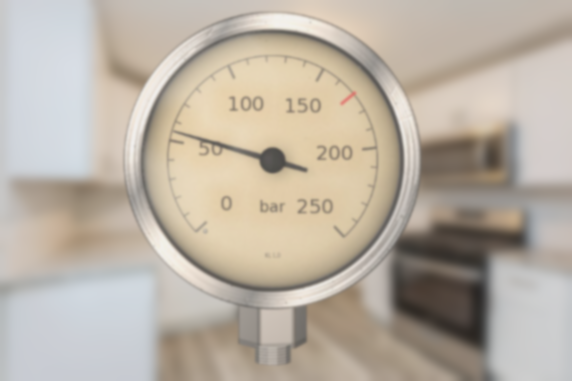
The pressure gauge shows 55bar
